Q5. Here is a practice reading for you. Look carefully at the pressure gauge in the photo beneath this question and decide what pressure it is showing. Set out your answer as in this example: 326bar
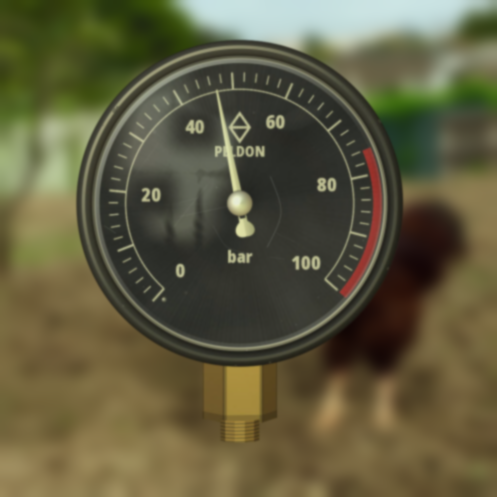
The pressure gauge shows 47bar
